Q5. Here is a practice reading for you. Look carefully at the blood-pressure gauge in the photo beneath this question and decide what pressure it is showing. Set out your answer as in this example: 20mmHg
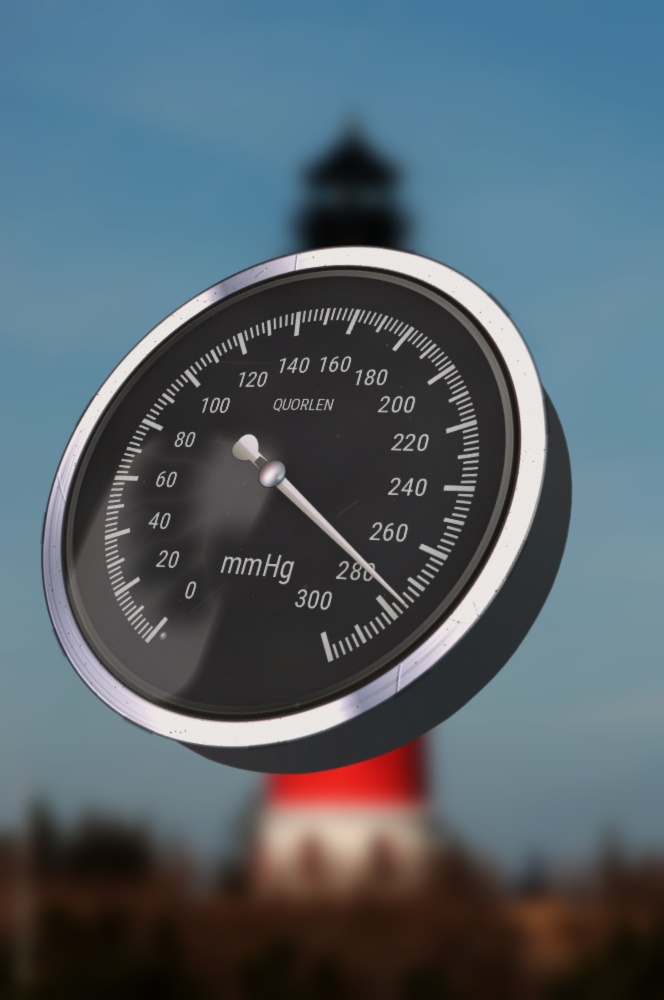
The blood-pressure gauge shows 276mmHg
